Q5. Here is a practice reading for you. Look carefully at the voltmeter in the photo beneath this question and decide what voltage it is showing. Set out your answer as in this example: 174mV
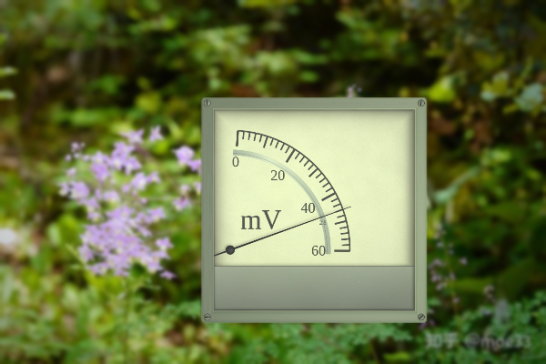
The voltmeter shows 46mV
